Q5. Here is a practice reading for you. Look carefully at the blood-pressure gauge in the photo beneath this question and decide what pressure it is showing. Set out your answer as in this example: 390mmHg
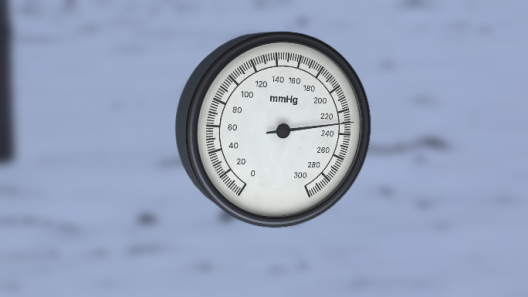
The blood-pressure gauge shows 230mmHg
